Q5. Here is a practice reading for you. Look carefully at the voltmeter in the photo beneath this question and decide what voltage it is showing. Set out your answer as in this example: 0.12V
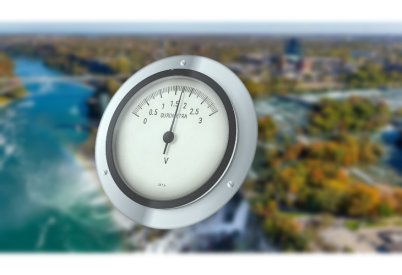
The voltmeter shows 1.75V
